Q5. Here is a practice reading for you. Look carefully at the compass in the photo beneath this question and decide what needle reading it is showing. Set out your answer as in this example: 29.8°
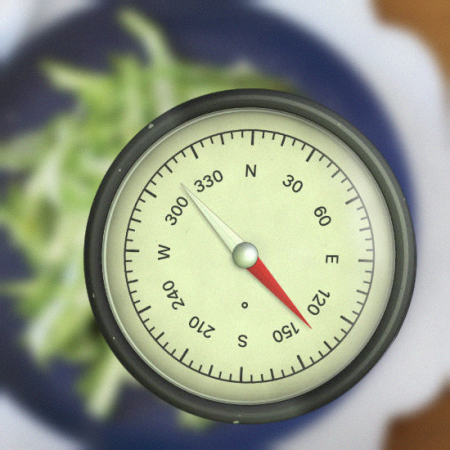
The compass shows 135°
